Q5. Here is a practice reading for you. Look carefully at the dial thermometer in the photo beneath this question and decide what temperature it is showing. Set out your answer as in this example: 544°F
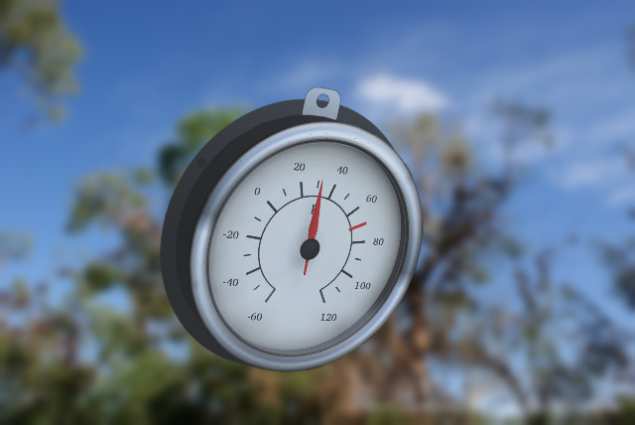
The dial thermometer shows 30°F
